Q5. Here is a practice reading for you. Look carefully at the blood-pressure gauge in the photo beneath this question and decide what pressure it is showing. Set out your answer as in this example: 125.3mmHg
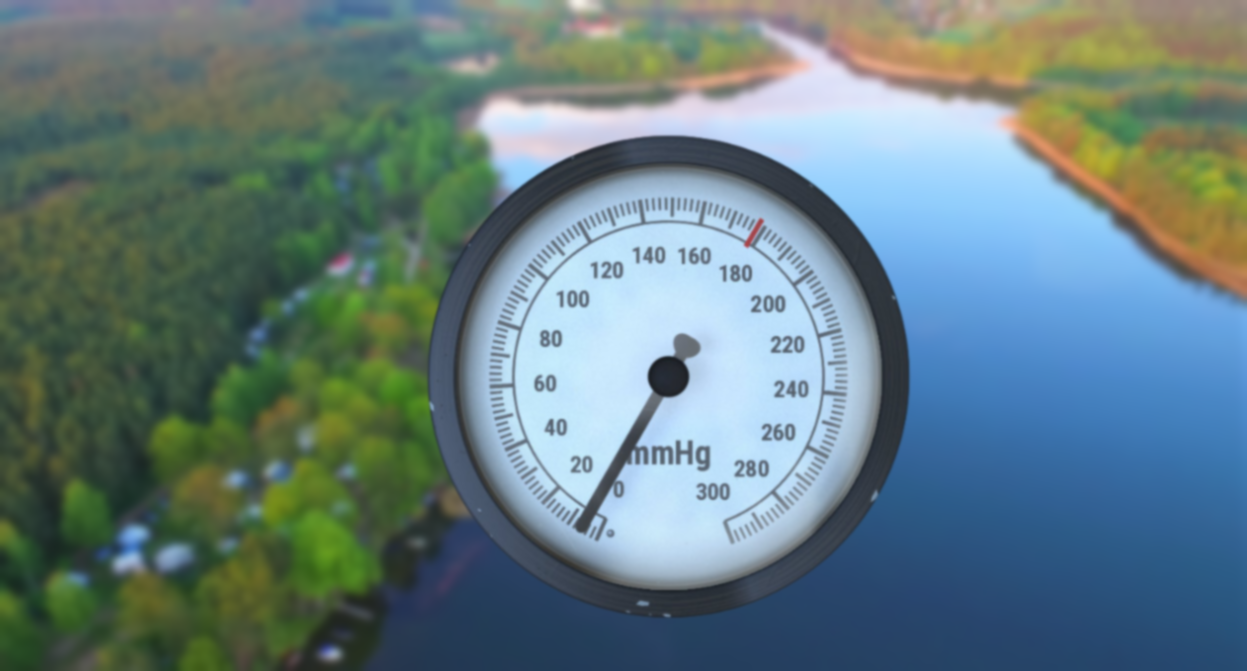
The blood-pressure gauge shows 6mmHg
